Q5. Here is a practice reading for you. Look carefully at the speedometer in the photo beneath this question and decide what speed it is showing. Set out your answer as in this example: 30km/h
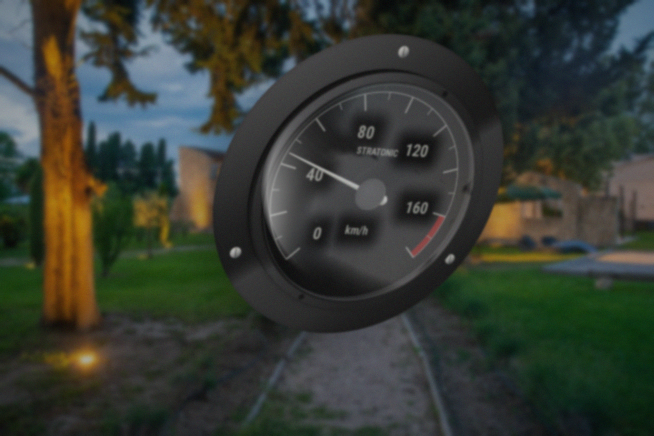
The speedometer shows 45km/h
